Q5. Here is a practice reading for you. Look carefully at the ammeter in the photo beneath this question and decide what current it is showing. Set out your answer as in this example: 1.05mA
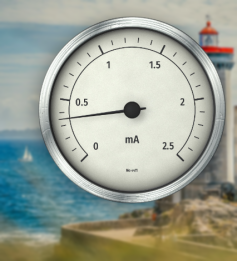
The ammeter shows 0.35mA
